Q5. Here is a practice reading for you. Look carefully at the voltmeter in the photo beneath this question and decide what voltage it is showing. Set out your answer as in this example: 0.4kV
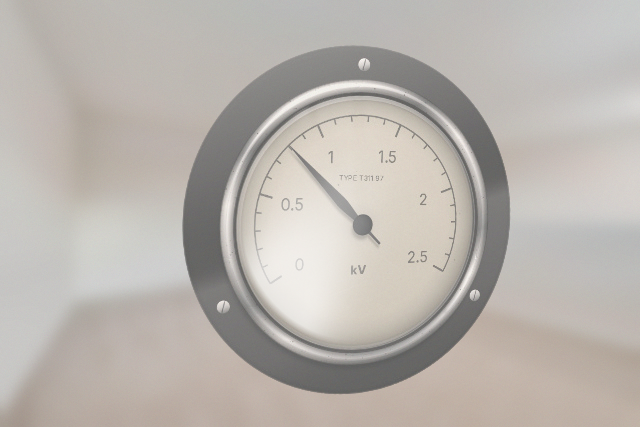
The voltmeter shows 0.8kV
